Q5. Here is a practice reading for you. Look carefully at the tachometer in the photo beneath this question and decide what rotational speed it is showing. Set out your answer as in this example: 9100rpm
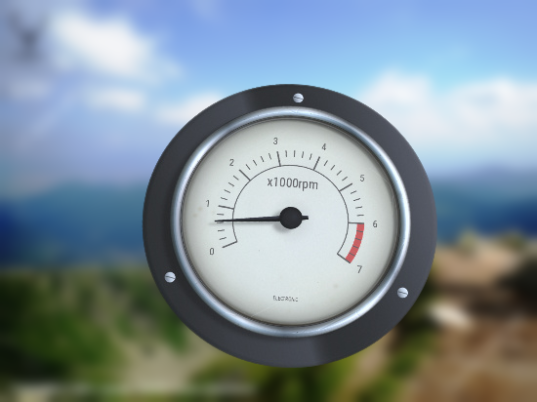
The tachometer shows 600rpm
